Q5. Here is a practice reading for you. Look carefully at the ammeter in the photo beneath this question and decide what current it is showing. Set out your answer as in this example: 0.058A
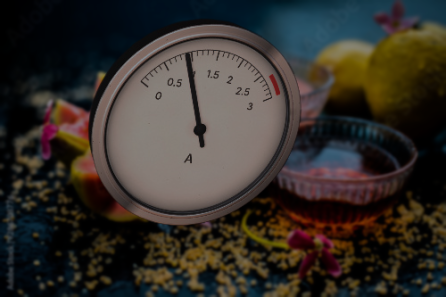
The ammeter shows 0.9A
